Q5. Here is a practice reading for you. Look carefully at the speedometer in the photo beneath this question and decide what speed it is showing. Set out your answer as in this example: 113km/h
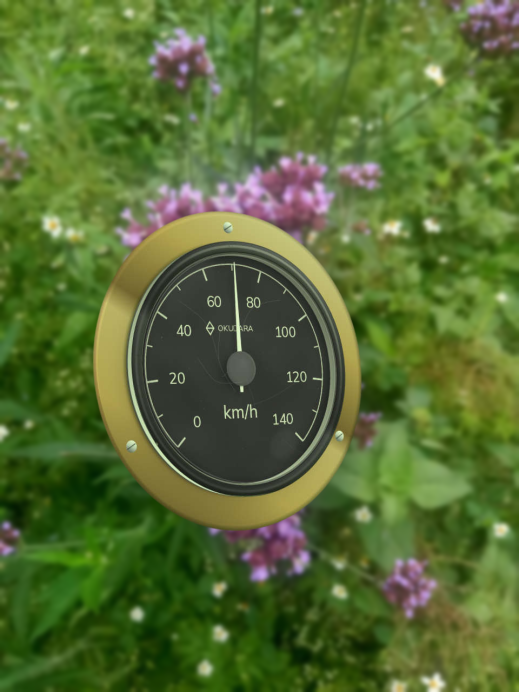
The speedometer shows 70km/h
